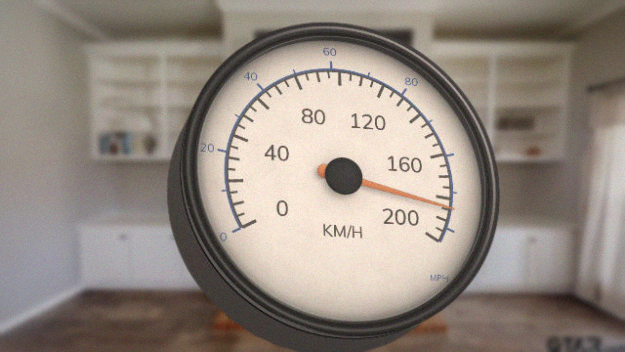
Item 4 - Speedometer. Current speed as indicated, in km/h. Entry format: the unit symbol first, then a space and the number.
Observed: km/h 185
